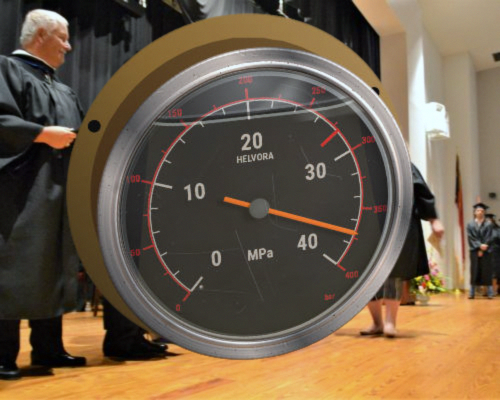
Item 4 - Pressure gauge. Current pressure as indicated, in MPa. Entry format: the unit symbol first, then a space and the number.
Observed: MPa 37
